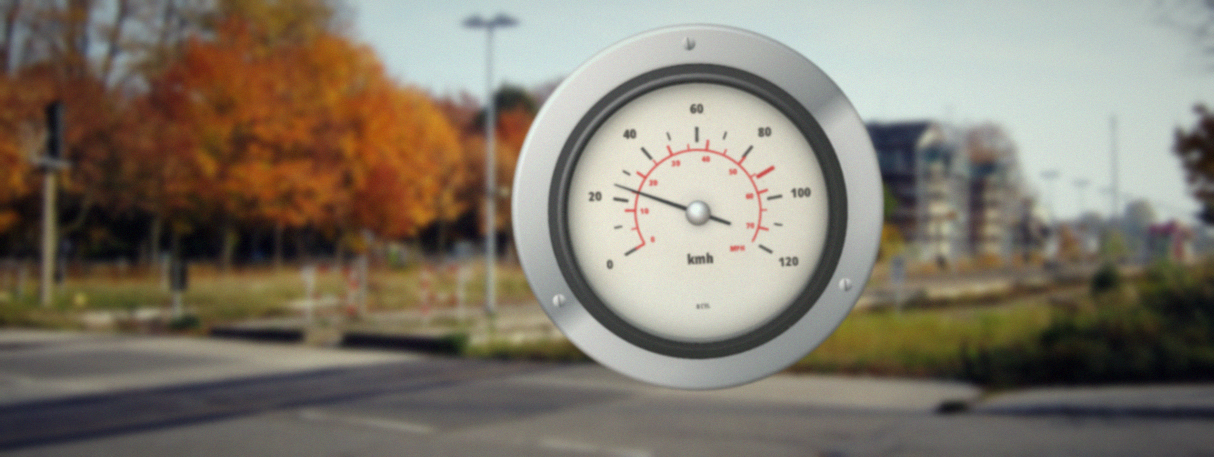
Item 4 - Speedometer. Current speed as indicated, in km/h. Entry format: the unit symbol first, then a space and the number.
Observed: km/h 25
